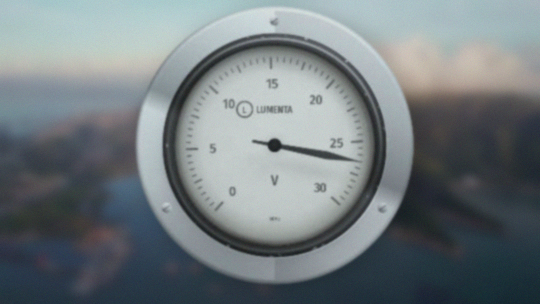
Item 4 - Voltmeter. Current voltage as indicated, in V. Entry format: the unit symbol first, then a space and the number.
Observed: V 26.5
